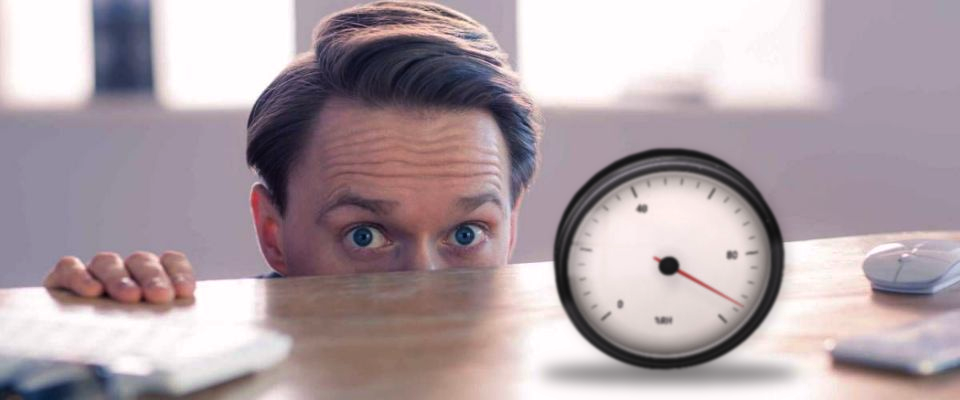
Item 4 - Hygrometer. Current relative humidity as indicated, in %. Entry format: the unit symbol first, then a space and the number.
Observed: % 94
